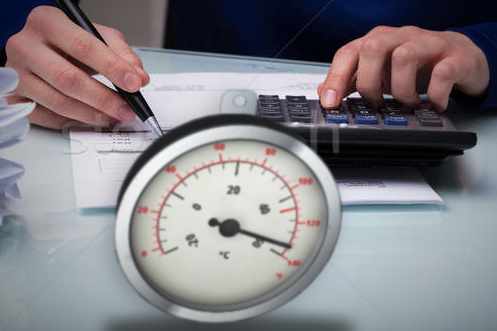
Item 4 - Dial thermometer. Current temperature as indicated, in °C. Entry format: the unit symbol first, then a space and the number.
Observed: °C 56
